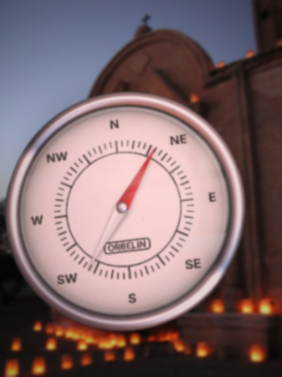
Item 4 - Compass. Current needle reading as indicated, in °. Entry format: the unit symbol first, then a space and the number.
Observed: ° 35
